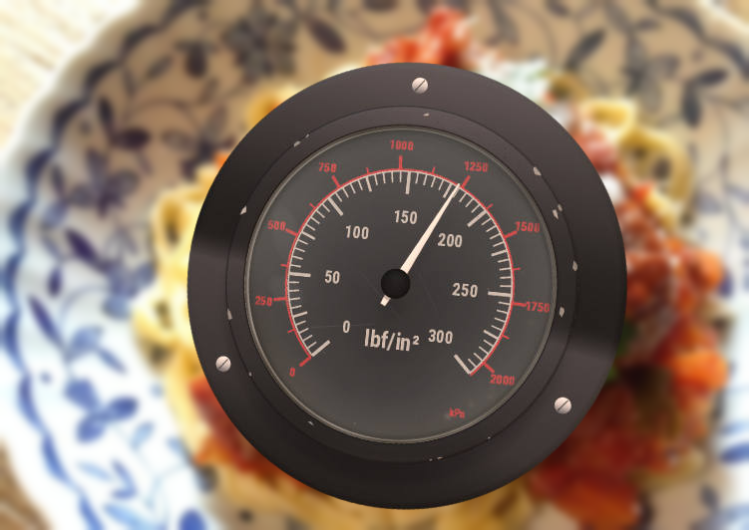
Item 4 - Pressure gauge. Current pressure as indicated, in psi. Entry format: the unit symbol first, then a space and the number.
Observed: psi 180
